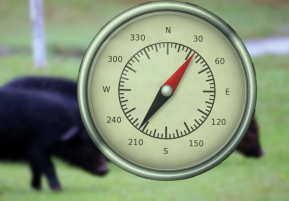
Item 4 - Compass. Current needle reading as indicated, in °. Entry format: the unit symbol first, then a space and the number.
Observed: ° 35
